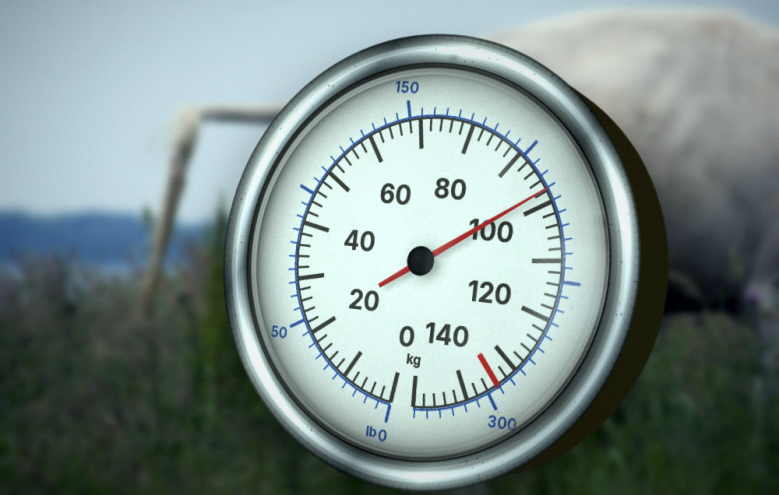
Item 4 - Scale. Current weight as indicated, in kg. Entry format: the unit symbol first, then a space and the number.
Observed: kg 98
